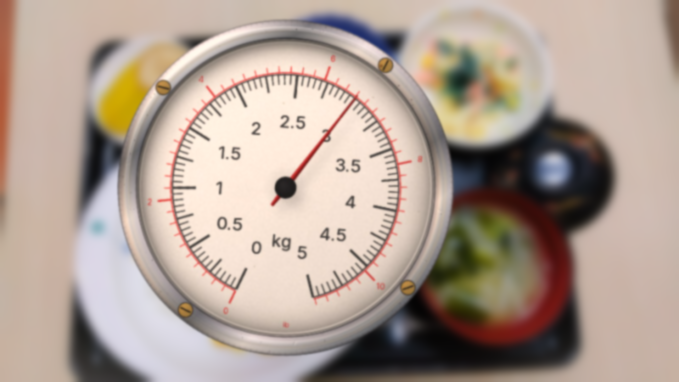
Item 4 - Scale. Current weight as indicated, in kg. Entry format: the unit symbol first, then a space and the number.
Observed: kg 3
